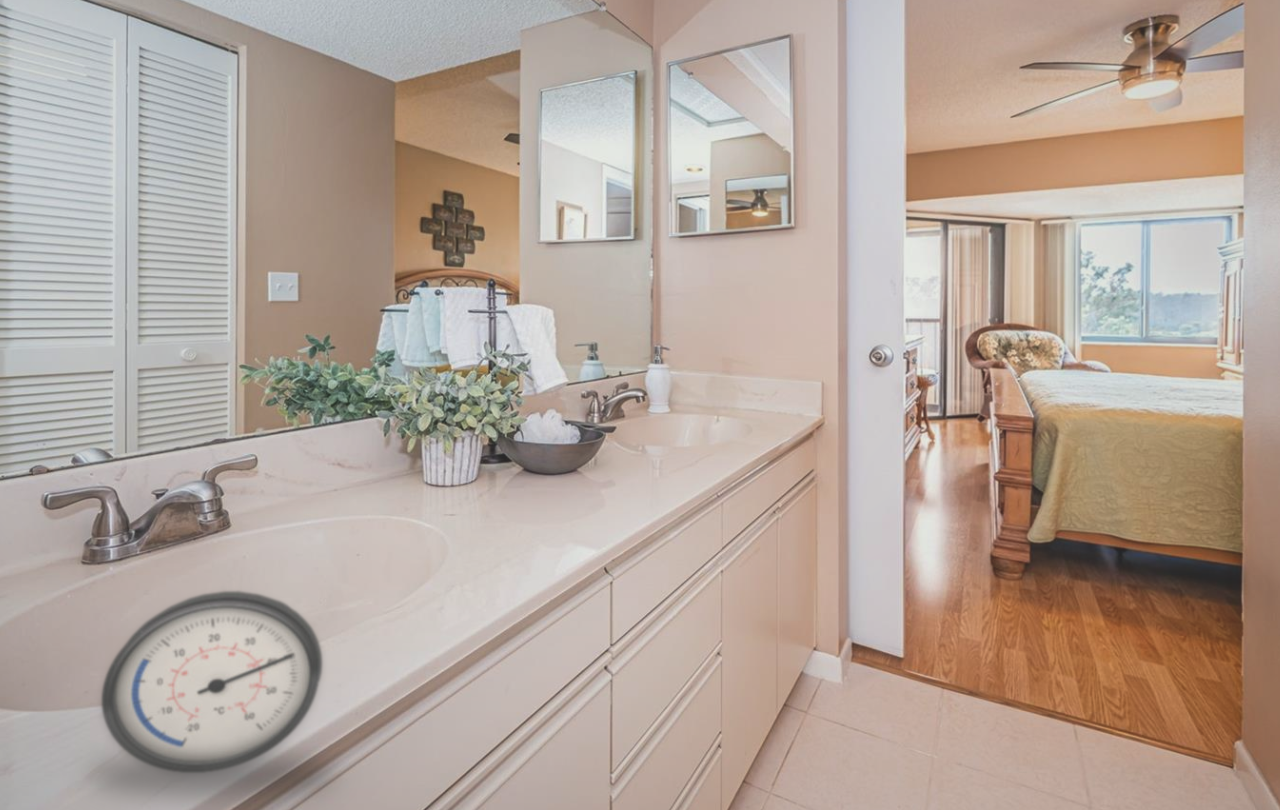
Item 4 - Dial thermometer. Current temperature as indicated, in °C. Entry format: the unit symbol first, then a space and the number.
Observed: °C 40
